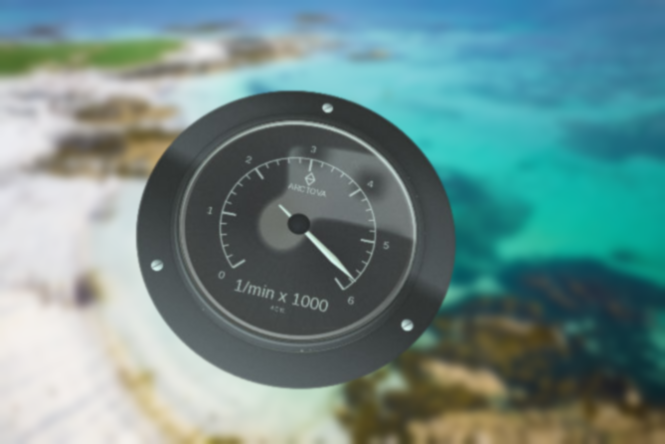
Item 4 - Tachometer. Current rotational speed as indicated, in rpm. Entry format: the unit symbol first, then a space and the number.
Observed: rpm 5800
